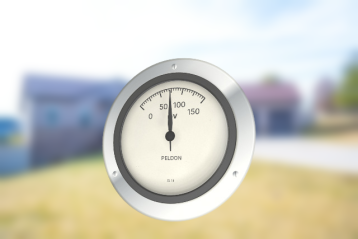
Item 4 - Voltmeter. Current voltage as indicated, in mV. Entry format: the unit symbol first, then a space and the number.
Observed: mV 75
